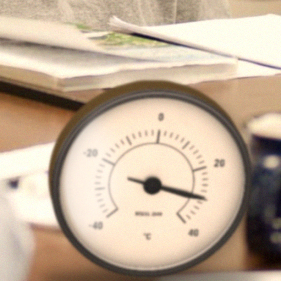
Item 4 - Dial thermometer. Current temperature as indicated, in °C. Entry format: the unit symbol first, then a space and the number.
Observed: °C 30
